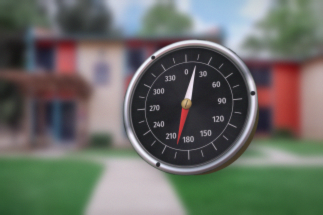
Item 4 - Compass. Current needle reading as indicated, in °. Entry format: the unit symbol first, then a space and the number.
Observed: ° 195
